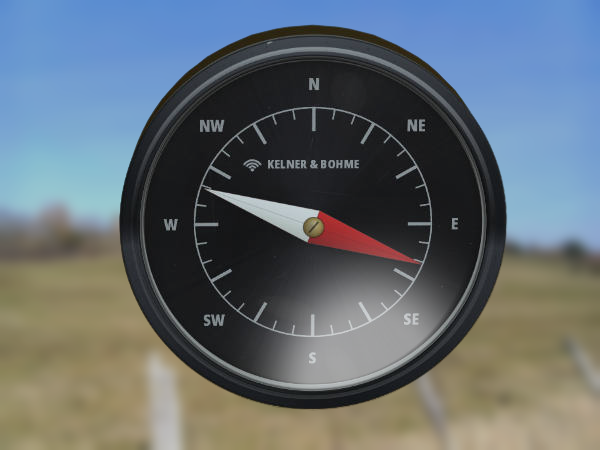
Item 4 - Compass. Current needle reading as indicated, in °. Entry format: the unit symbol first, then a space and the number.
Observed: ° 110
